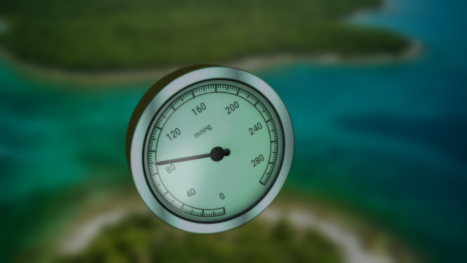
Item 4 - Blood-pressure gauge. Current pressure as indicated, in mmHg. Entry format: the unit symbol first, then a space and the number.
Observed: mmHg 90
